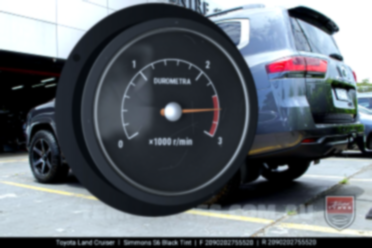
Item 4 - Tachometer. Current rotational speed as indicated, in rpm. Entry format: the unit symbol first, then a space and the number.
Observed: rpm 2600
